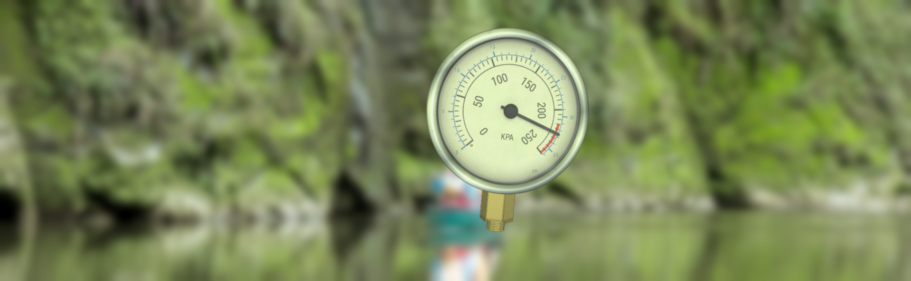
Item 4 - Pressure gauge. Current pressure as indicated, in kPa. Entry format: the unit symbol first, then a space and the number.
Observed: kPa 225
